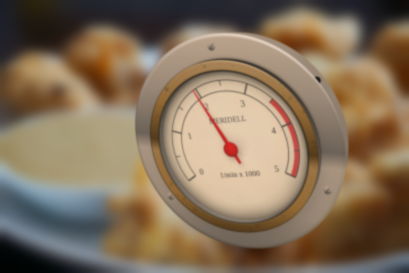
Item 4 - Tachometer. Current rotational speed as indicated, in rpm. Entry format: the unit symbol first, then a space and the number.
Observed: rpm 2000
